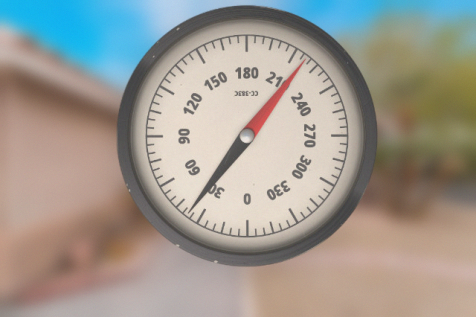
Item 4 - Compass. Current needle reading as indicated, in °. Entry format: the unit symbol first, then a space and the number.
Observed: ° 217.5
